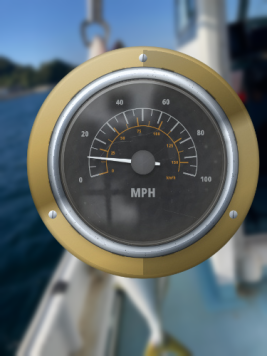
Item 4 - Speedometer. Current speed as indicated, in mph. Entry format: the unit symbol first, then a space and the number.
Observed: mph 10
